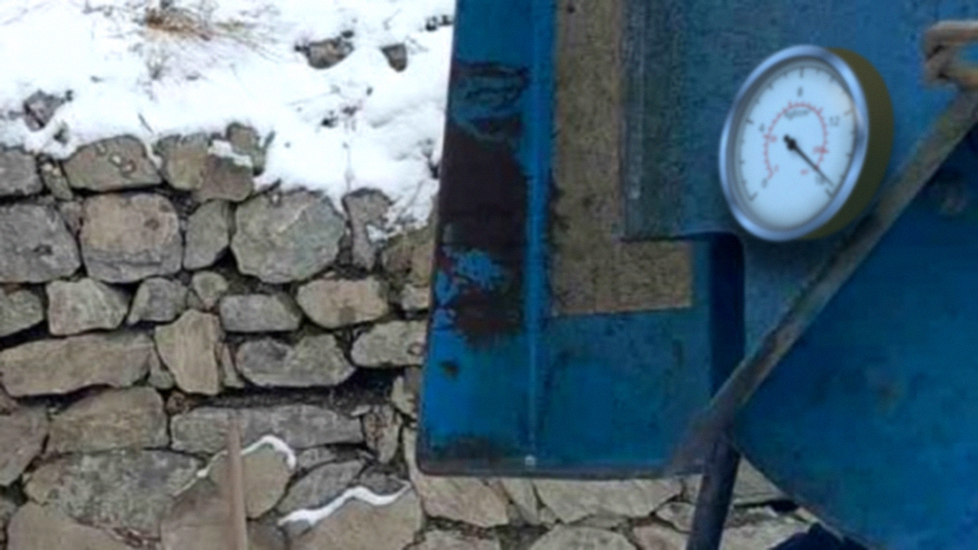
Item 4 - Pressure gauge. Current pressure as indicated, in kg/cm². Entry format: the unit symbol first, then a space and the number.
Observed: kg/cm² 15.5
